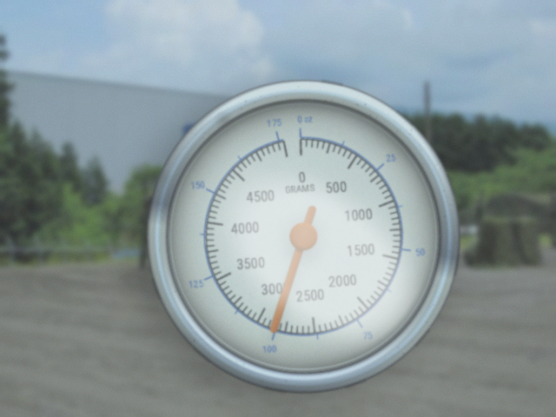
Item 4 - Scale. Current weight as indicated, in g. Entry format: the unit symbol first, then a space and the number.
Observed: g 2850
